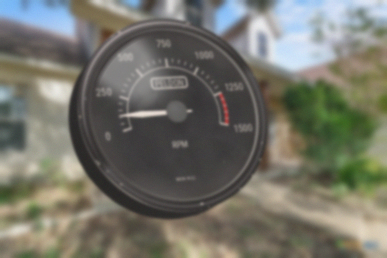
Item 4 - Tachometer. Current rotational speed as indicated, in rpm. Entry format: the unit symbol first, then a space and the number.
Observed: rpm 100
